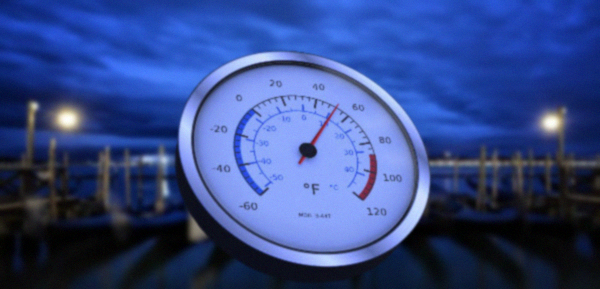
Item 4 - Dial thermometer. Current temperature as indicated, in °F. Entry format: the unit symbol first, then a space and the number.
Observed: °F 52
